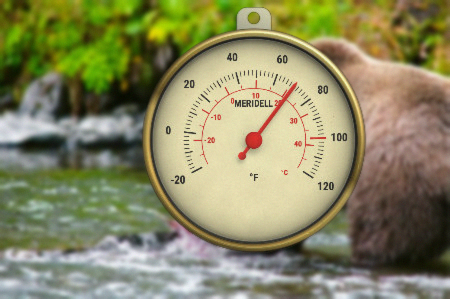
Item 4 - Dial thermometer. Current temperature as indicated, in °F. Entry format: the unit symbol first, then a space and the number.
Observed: °F 70
